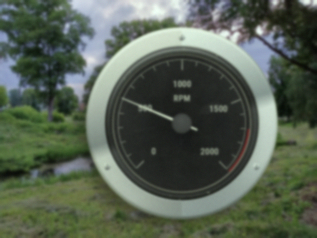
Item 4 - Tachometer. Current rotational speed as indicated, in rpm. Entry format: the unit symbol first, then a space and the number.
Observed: rpm 500
